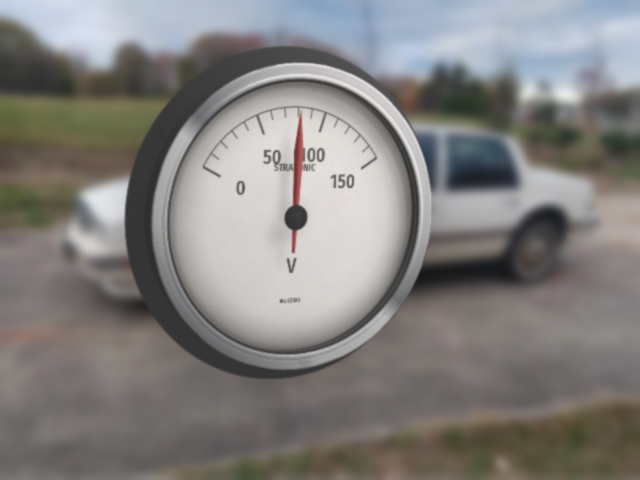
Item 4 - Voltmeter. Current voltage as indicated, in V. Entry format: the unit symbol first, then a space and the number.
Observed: V 80
